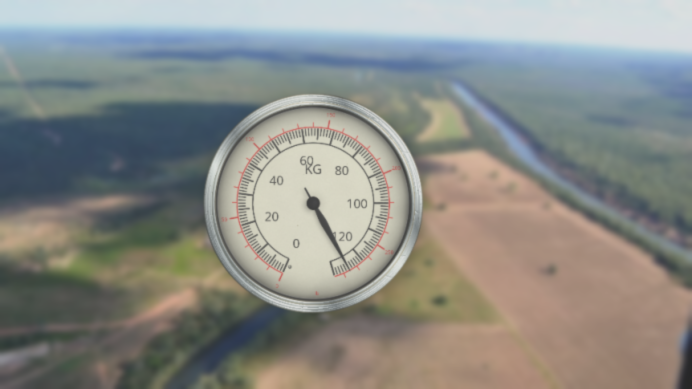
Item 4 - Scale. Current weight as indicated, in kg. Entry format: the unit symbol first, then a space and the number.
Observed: kg 125
